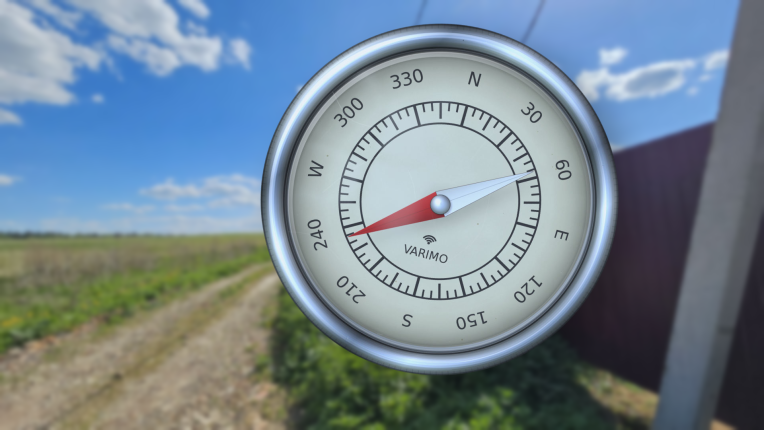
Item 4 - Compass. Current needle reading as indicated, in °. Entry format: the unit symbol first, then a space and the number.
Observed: ° 235
